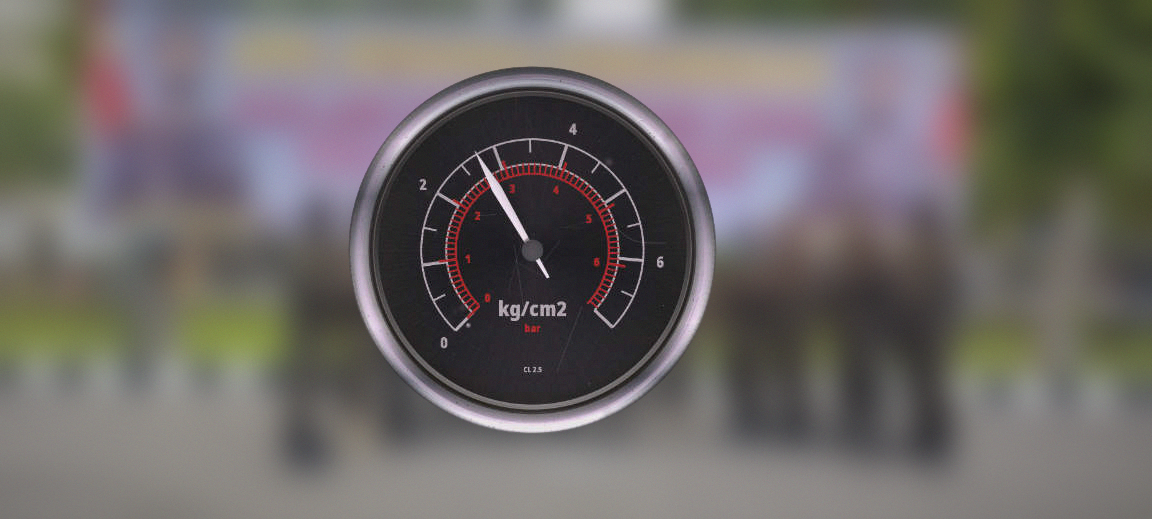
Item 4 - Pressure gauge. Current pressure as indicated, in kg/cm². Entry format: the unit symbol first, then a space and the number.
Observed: kg/cm² 2.75
